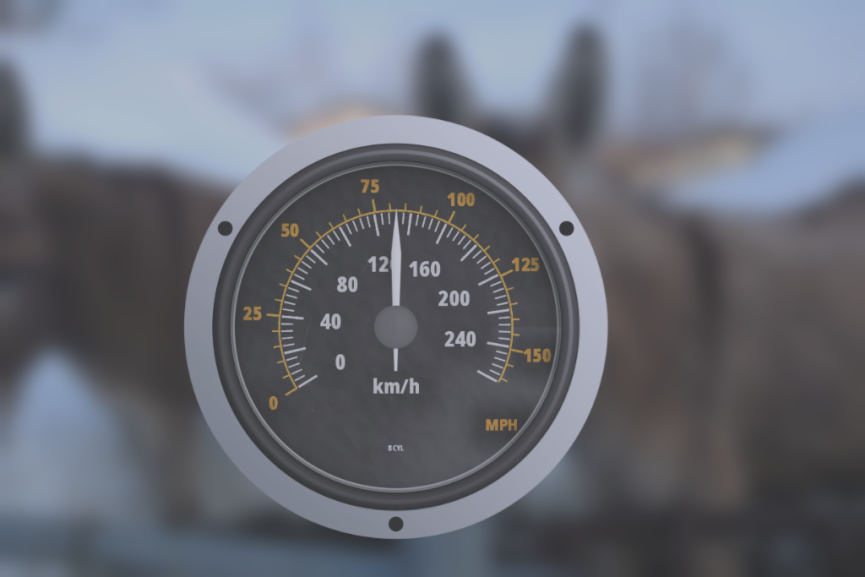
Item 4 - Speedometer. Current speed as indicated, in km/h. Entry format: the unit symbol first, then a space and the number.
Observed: km/h 132
